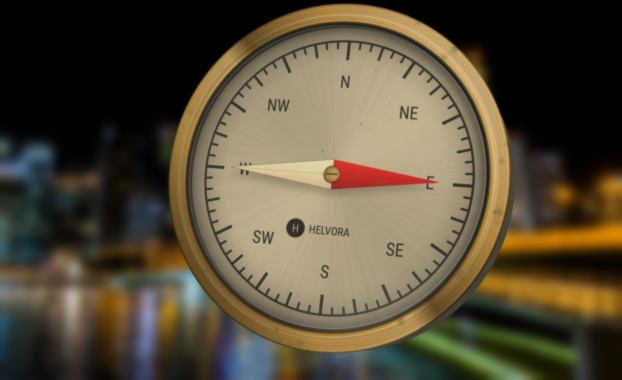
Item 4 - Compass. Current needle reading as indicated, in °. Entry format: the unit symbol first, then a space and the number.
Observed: ° 90
